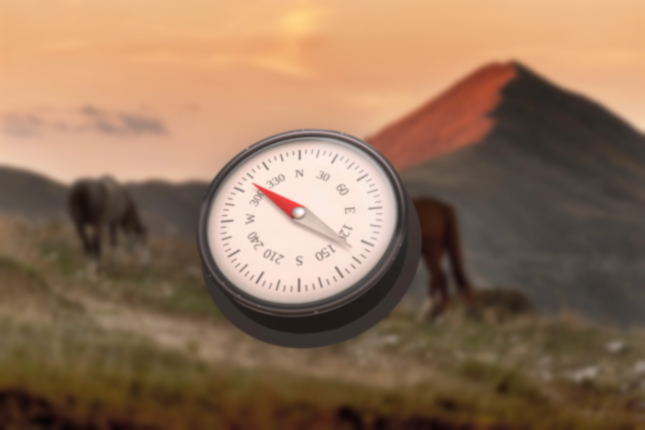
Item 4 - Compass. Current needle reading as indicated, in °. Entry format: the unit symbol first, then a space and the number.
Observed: ° 310
